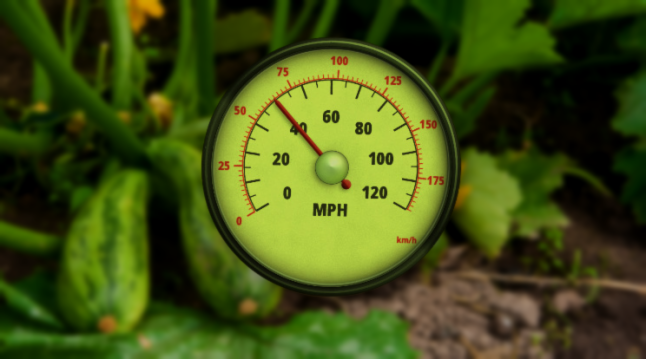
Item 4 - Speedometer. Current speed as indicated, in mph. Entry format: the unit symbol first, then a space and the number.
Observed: mph 40
